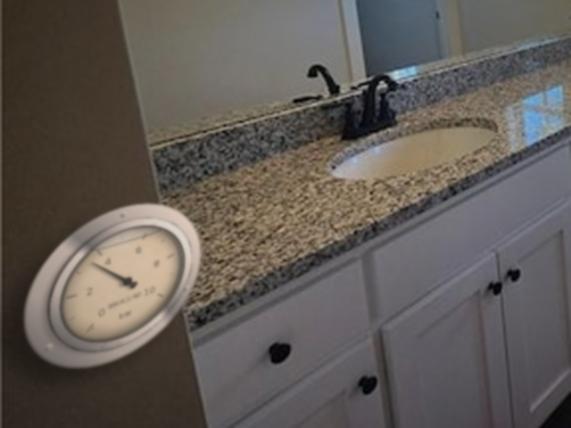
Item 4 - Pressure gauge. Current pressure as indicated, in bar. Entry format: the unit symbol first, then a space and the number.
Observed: bar 3.5
